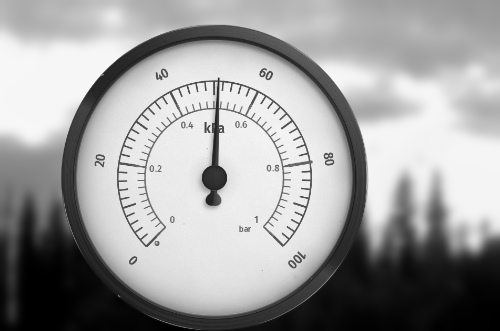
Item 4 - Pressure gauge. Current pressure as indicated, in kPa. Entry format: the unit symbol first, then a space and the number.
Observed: kPa 51
